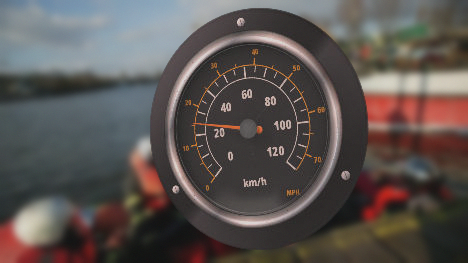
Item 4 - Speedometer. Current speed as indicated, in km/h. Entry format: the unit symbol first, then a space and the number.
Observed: km/h 25
